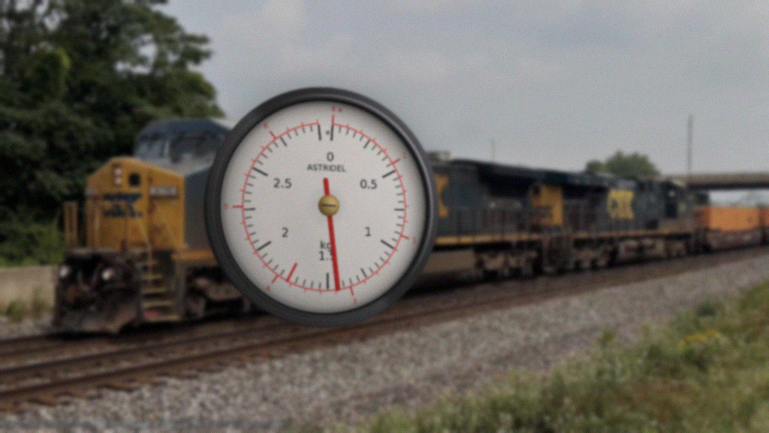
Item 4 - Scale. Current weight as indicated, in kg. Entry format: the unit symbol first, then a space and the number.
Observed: kg 1.45
